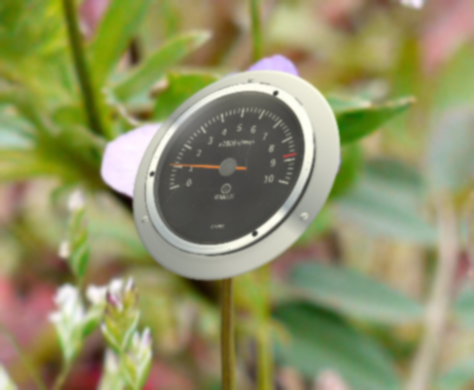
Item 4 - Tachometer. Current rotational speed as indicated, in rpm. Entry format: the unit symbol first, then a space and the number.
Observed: rpm 1000
